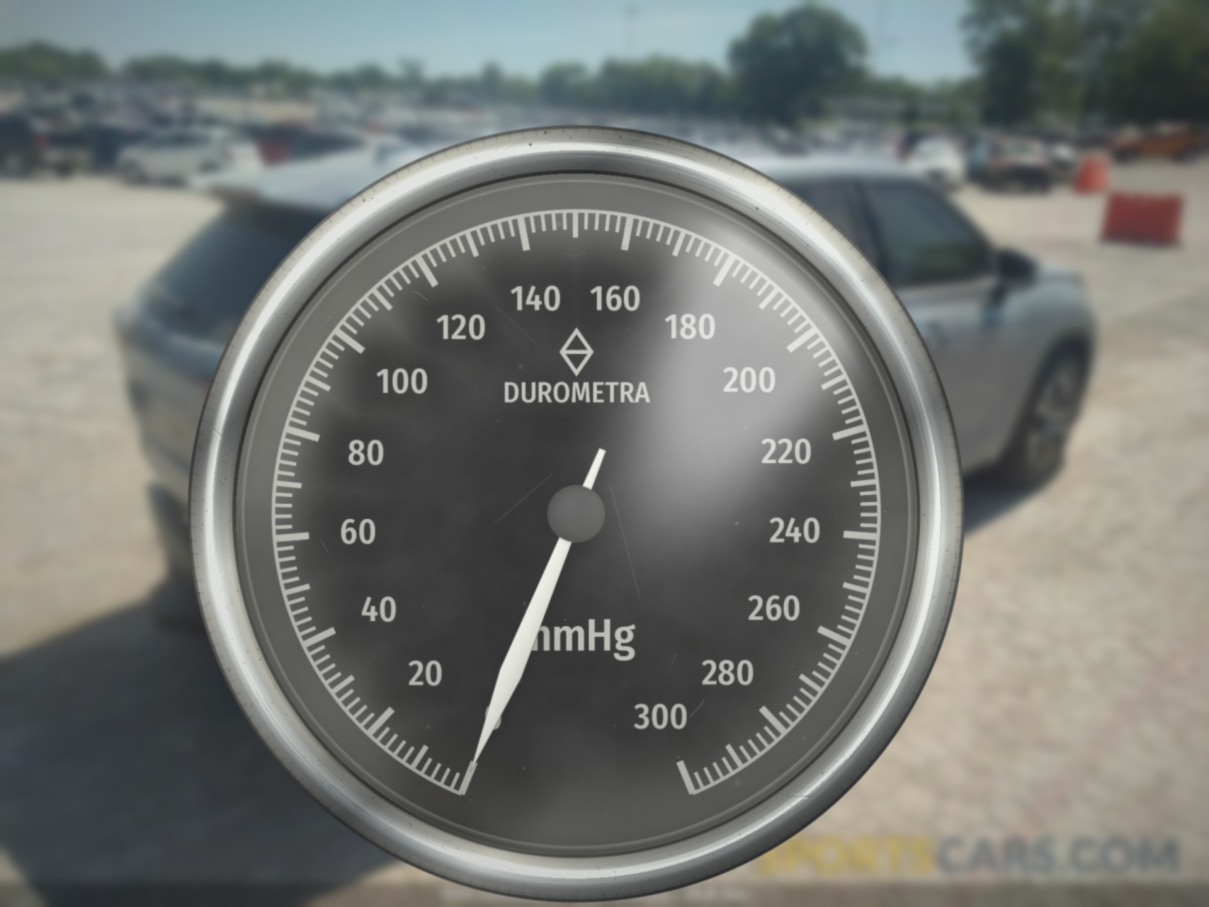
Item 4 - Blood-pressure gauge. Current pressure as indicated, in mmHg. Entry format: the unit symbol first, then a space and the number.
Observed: mmHg 0
